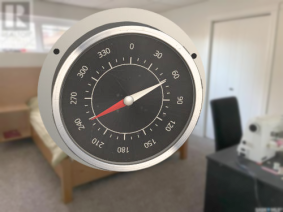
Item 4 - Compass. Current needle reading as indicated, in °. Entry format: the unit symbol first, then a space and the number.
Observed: ° 240
